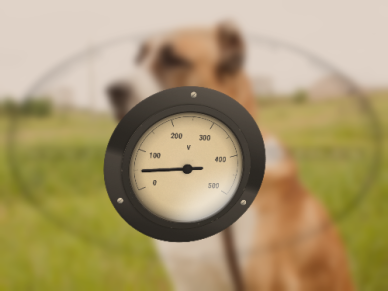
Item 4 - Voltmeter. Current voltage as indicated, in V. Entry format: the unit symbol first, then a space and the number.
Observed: V 50
